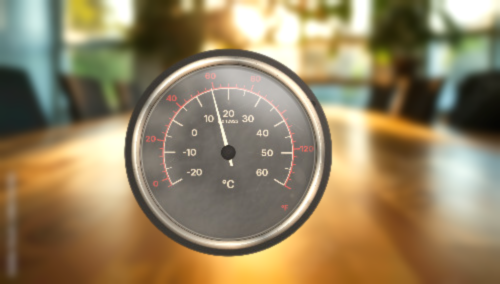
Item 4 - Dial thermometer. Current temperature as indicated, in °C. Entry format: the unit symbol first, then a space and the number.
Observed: °C 15
